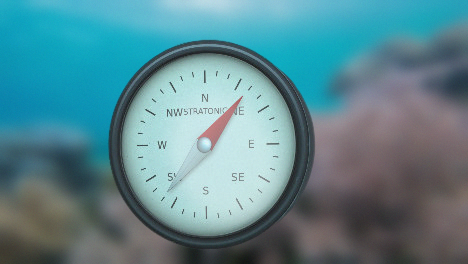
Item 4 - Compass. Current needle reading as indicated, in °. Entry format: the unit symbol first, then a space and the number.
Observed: ° 40
